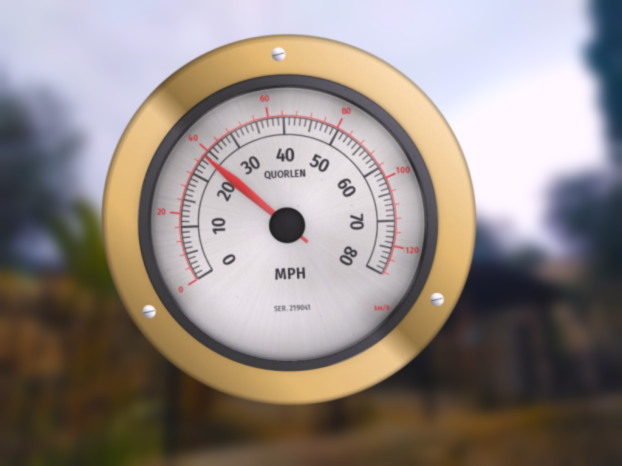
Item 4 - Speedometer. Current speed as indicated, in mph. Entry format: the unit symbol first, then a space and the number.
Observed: mph 24
